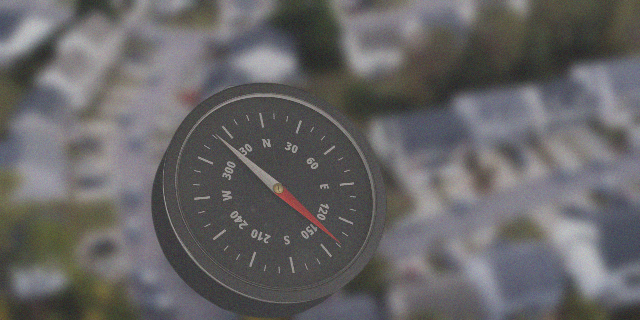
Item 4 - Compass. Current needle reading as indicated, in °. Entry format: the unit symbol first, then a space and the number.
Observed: ° 140
